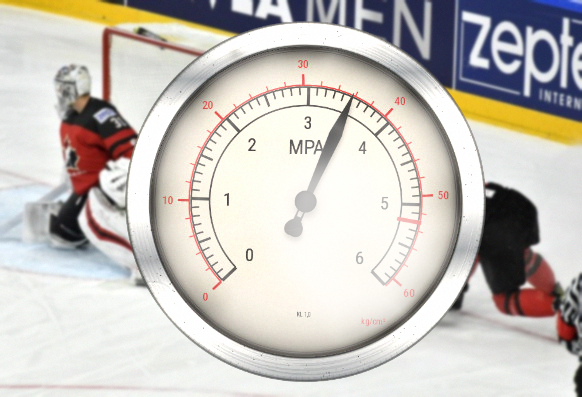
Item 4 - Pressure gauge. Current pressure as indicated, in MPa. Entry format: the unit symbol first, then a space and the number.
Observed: MPa 3.5
